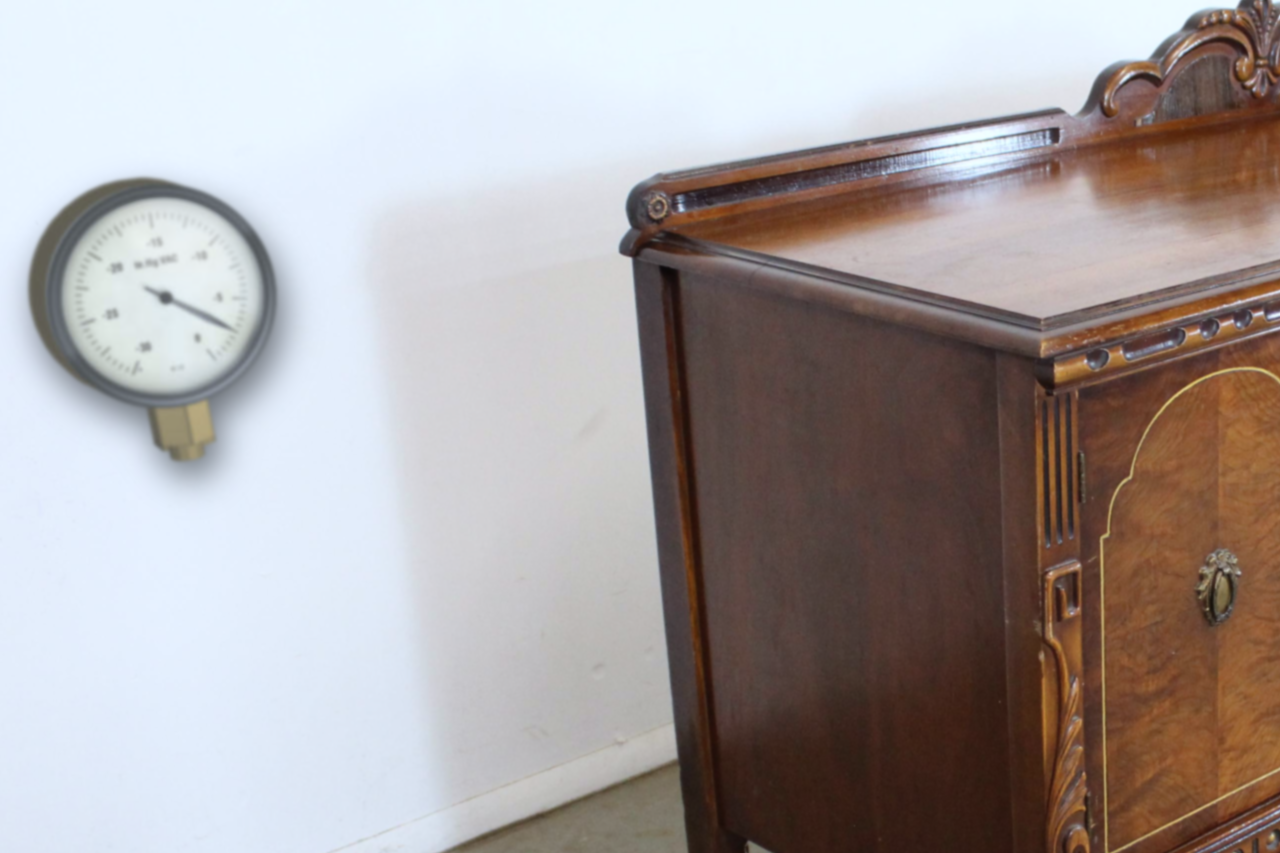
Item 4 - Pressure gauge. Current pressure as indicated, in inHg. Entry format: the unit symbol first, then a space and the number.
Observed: inHg -2.5
